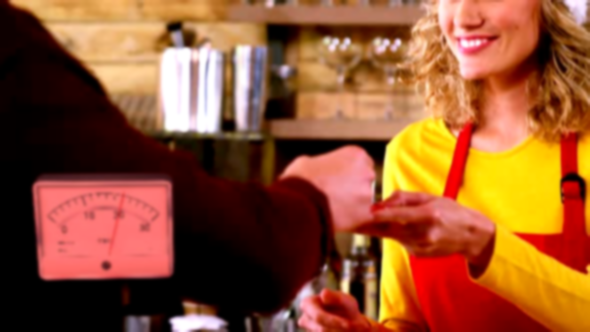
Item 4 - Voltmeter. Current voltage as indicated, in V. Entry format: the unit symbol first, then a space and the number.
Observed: V 20
